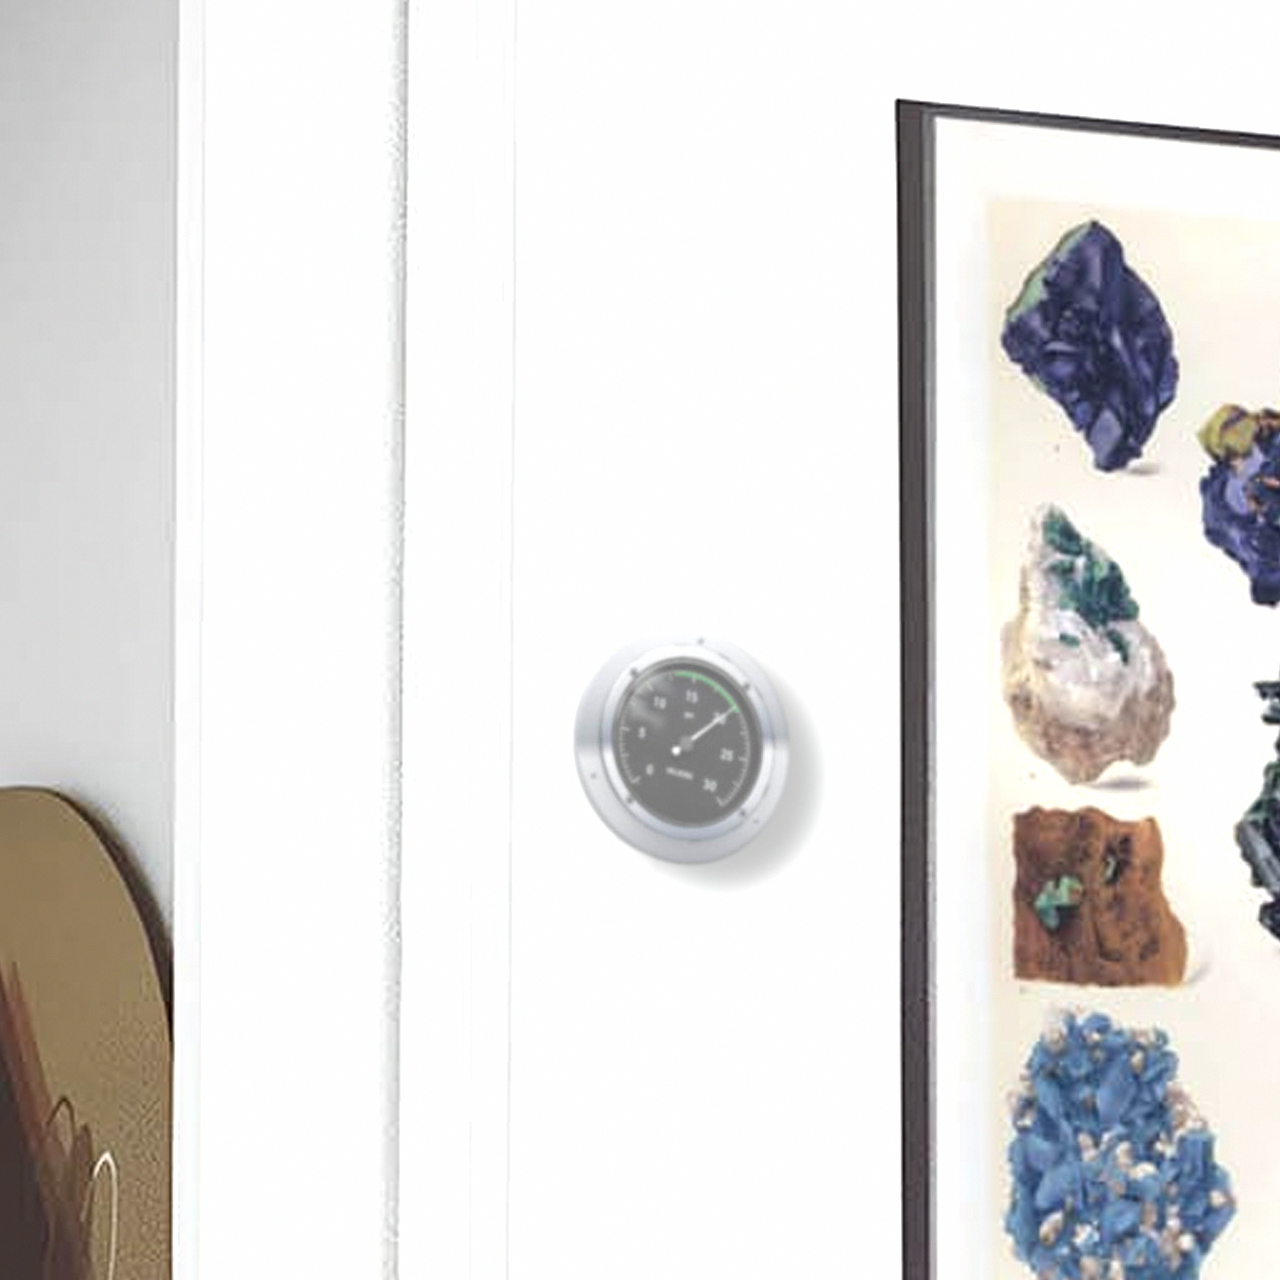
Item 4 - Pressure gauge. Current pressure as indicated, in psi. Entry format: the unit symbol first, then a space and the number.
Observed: psi 20
